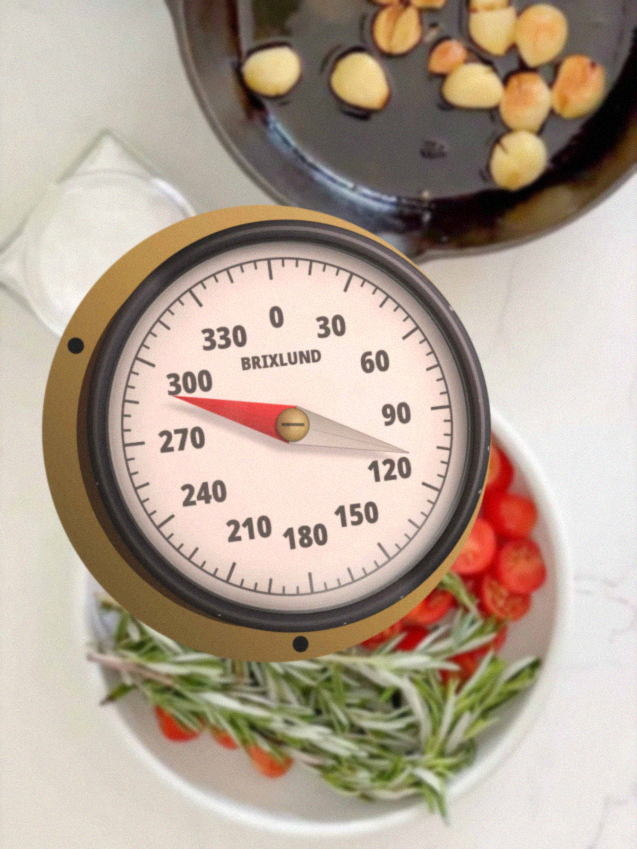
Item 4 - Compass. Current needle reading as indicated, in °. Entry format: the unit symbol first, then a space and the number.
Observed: ° 290
